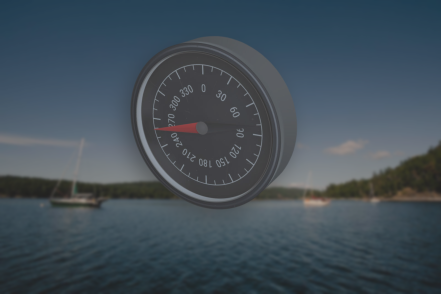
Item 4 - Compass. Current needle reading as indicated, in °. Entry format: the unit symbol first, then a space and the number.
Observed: ° 260
